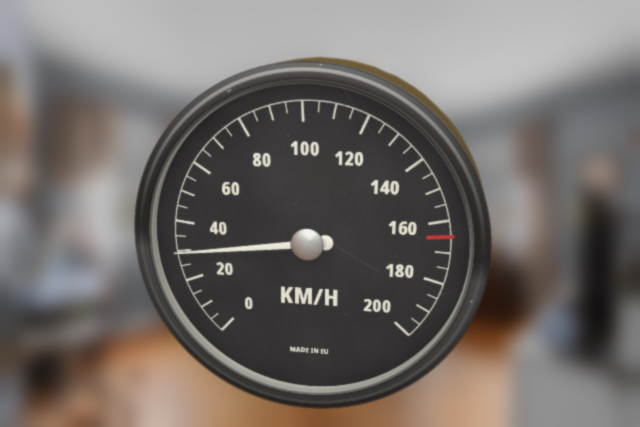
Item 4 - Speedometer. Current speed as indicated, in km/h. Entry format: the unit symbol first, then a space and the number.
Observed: km/h 30
